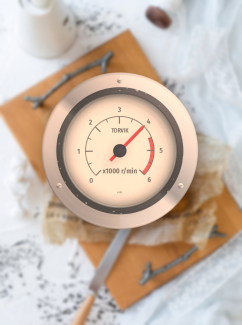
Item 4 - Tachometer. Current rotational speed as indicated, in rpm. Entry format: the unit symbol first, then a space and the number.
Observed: rpm 4000
